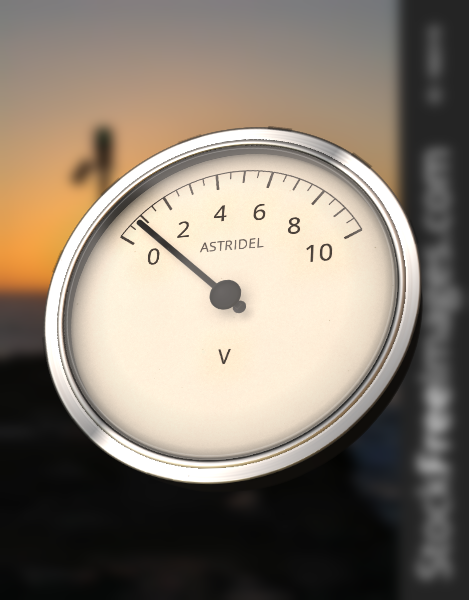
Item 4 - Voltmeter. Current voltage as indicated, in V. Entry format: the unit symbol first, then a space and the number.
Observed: V 0.75
